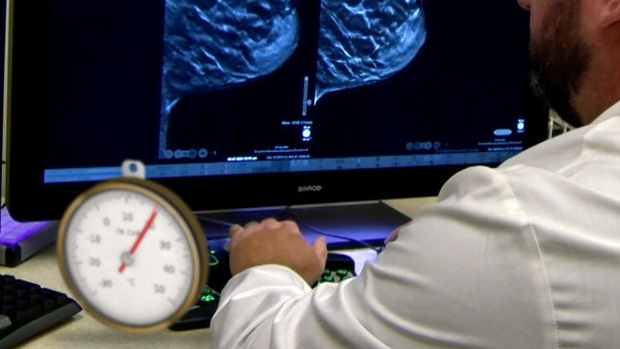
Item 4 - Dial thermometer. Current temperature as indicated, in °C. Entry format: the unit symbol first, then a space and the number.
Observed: °C 20
